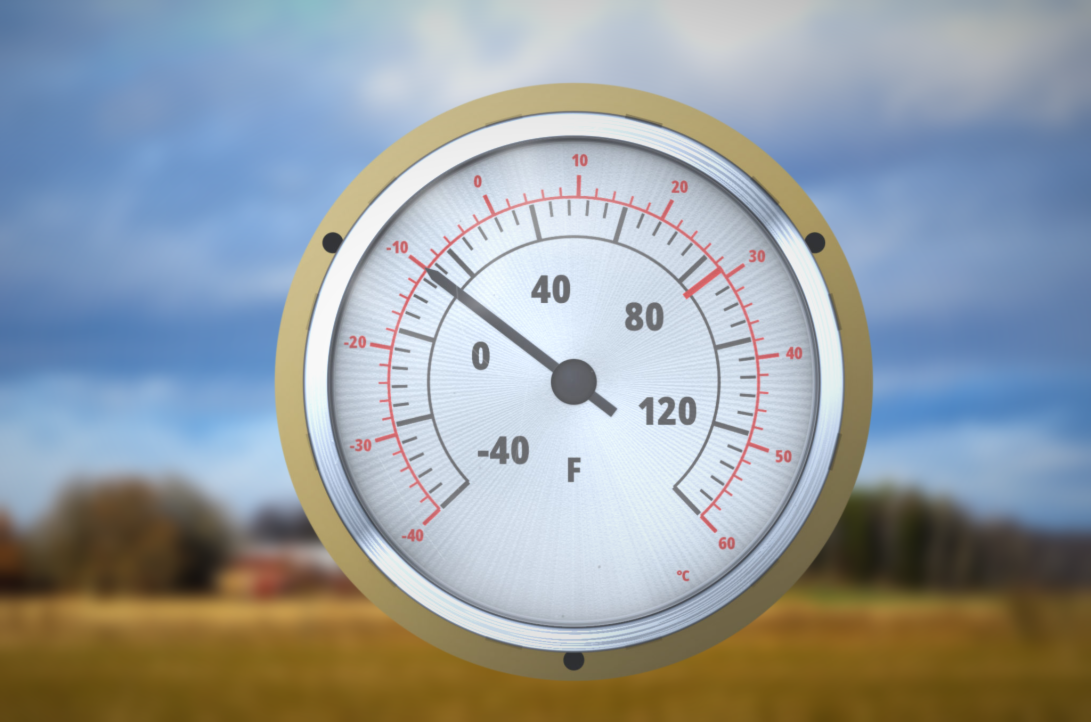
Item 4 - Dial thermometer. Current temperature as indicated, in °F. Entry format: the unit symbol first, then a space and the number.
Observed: °F 14
